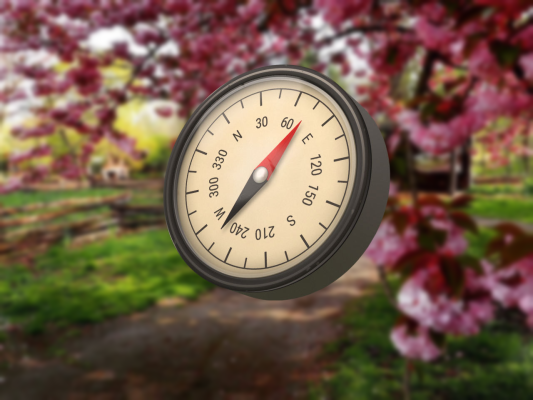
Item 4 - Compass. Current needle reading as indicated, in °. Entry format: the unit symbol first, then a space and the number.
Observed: ° 75
